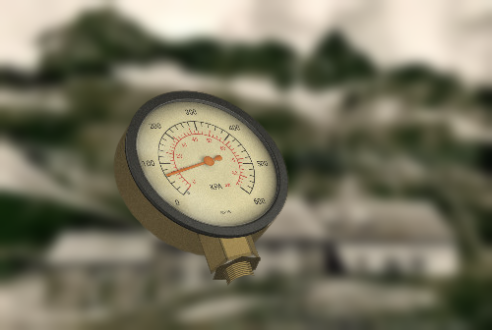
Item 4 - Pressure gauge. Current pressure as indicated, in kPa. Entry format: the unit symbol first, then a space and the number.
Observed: kPa 60
